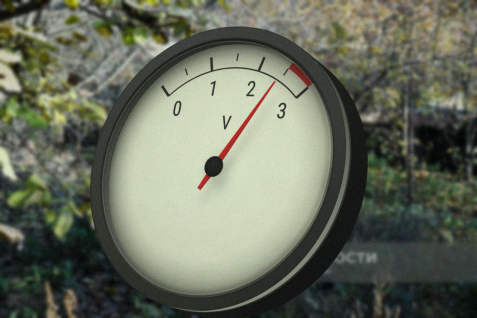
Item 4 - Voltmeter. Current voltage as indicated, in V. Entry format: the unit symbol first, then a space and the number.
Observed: V 2.5
